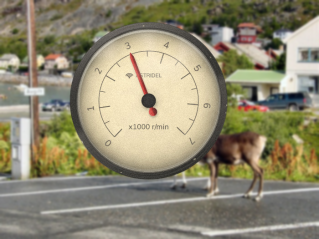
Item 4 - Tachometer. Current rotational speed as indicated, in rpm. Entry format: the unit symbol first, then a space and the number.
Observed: rpm 3000
